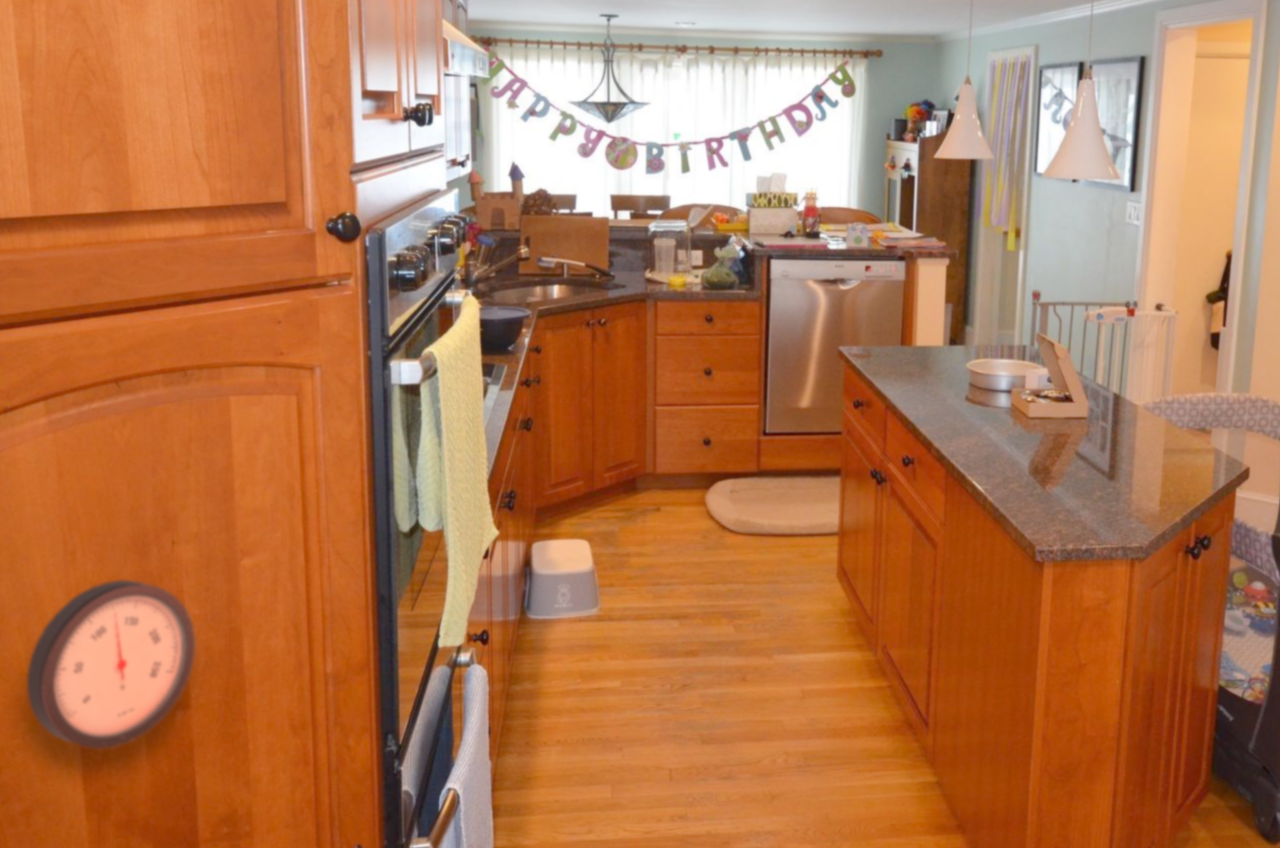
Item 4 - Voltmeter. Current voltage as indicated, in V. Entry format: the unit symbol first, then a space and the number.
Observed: V 125
